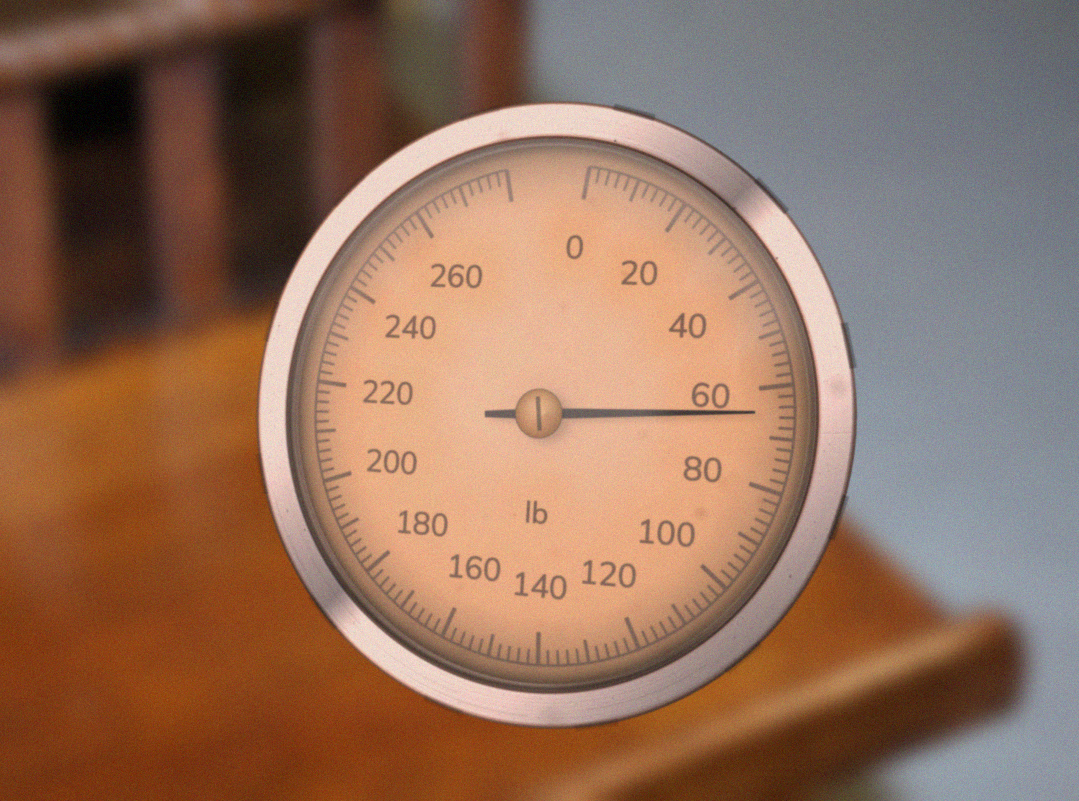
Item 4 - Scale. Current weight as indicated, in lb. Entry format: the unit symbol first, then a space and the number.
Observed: lb 65
